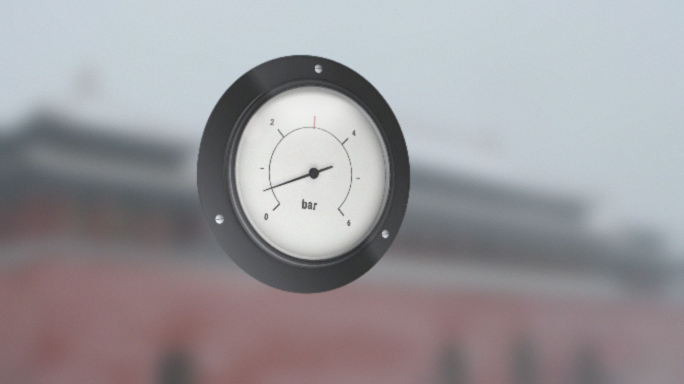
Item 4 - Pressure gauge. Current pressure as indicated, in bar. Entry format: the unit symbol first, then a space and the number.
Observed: bar 0.5
